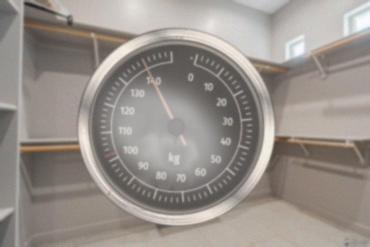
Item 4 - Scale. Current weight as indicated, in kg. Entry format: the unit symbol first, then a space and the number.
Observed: kg 140
